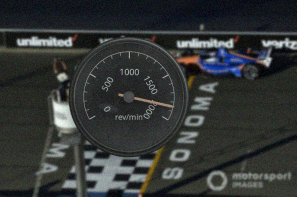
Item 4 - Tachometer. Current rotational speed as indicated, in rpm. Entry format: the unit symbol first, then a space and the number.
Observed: rpm 1850
